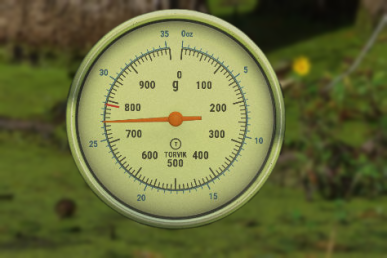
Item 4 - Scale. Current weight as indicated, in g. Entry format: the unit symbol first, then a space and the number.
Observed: g 750
